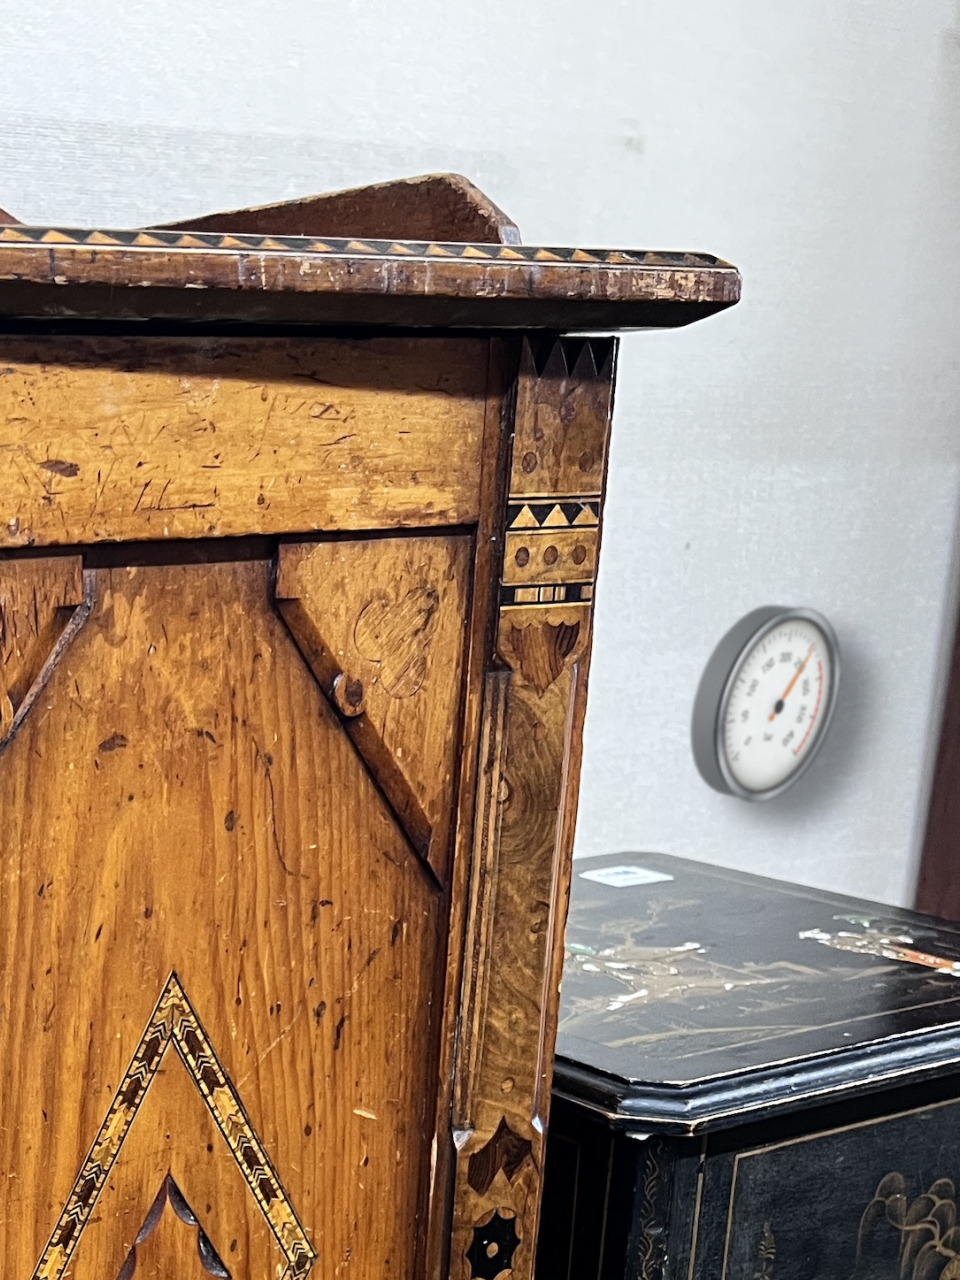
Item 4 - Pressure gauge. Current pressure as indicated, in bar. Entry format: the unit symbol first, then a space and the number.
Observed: bar 250
